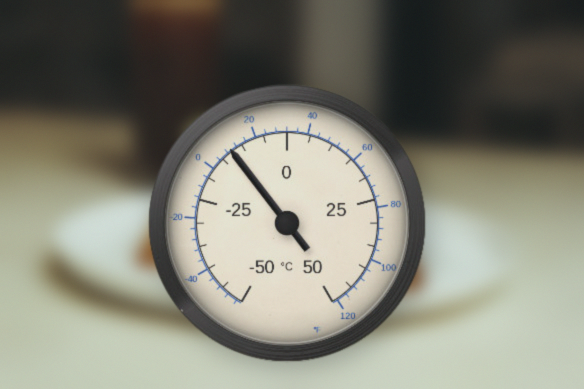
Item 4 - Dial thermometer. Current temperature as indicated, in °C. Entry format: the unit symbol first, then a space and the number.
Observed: °C -12.5
